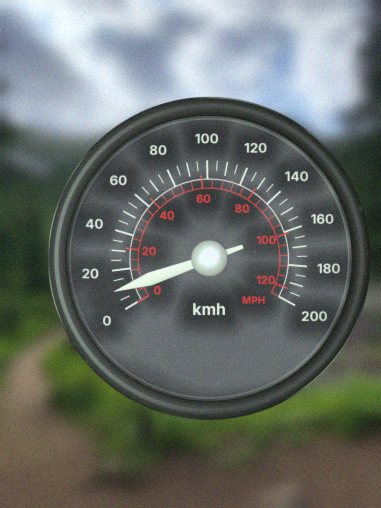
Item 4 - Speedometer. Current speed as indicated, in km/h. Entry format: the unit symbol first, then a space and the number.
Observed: km/h 10
